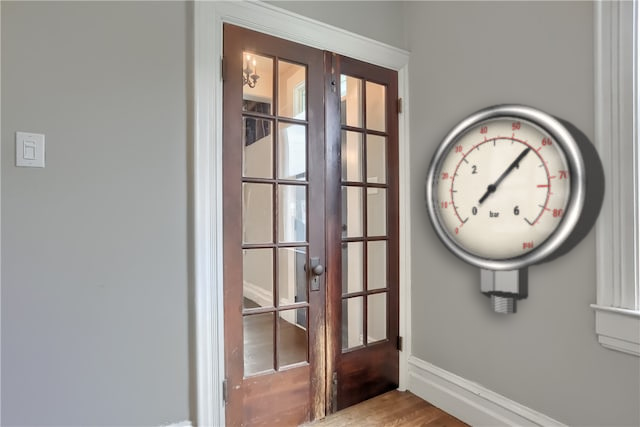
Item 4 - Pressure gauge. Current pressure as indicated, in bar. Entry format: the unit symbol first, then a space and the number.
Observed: bar 4
